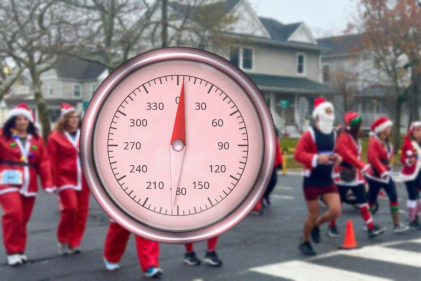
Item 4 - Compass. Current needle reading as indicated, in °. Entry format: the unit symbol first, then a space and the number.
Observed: ° 5
